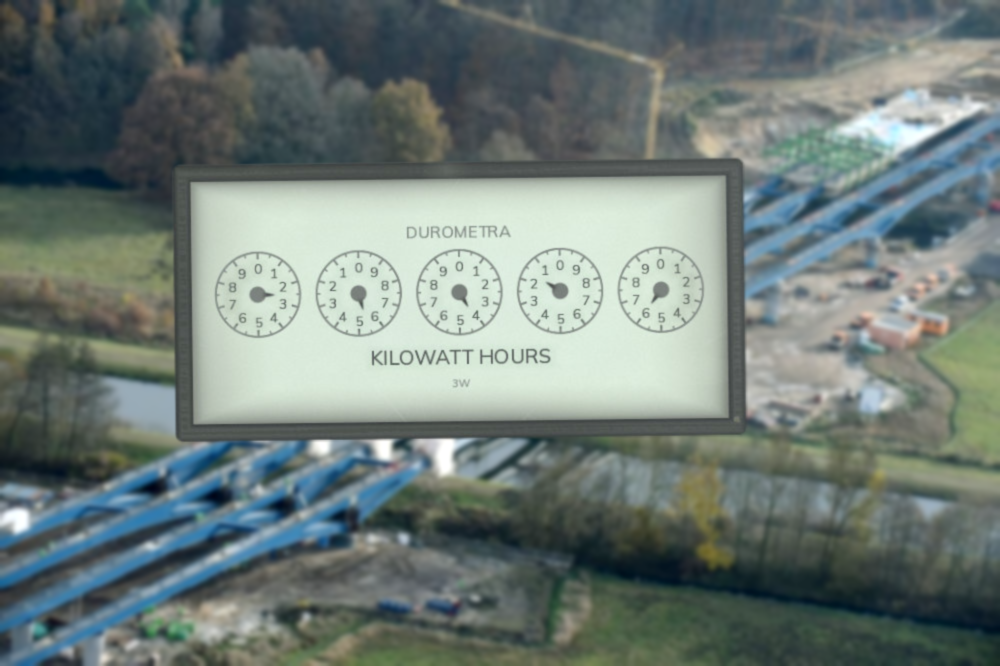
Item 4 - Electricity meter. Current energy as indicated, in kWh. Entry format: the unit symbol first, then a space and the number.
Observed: kWh 25416
